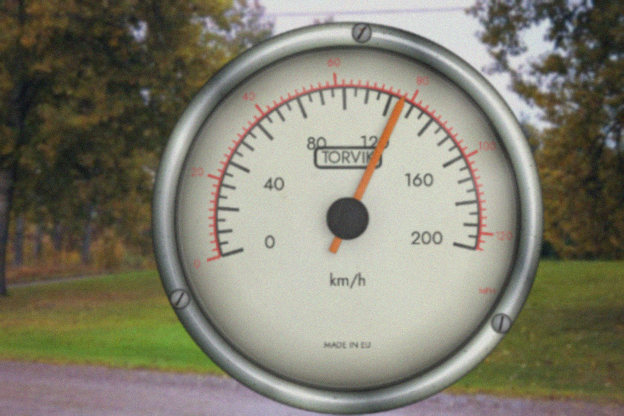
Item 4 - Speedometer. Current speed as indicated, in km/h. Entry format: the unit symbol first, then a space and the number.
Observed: km/h 125
